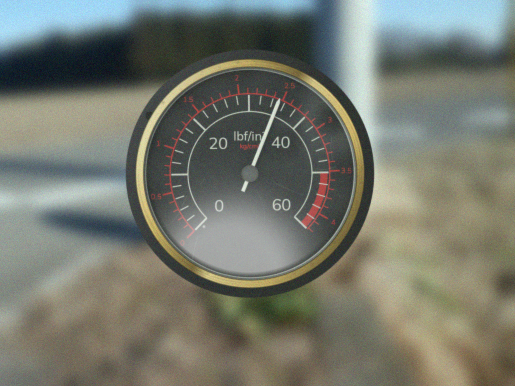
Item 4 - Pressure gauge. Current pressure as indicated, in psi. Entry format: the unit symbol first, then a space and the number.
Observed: psi 35
